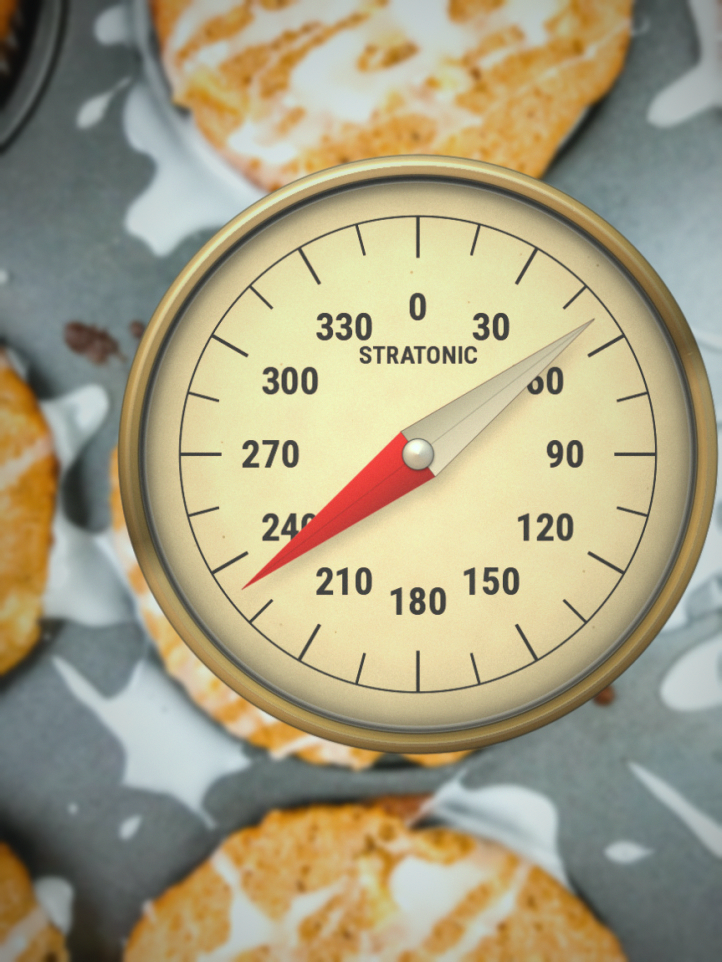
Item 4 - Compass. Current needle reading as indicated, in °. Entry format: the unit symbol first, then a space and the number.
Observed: ° 232.5
